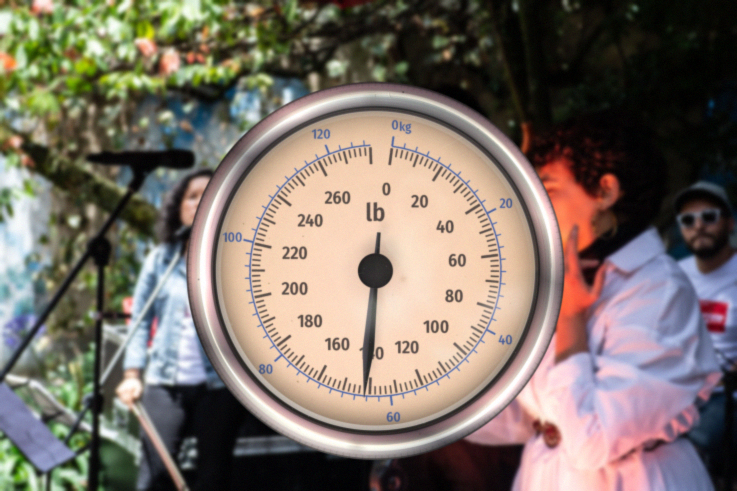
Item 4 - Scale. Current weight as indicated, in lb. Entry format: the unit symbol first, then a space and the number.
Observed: lb 142
